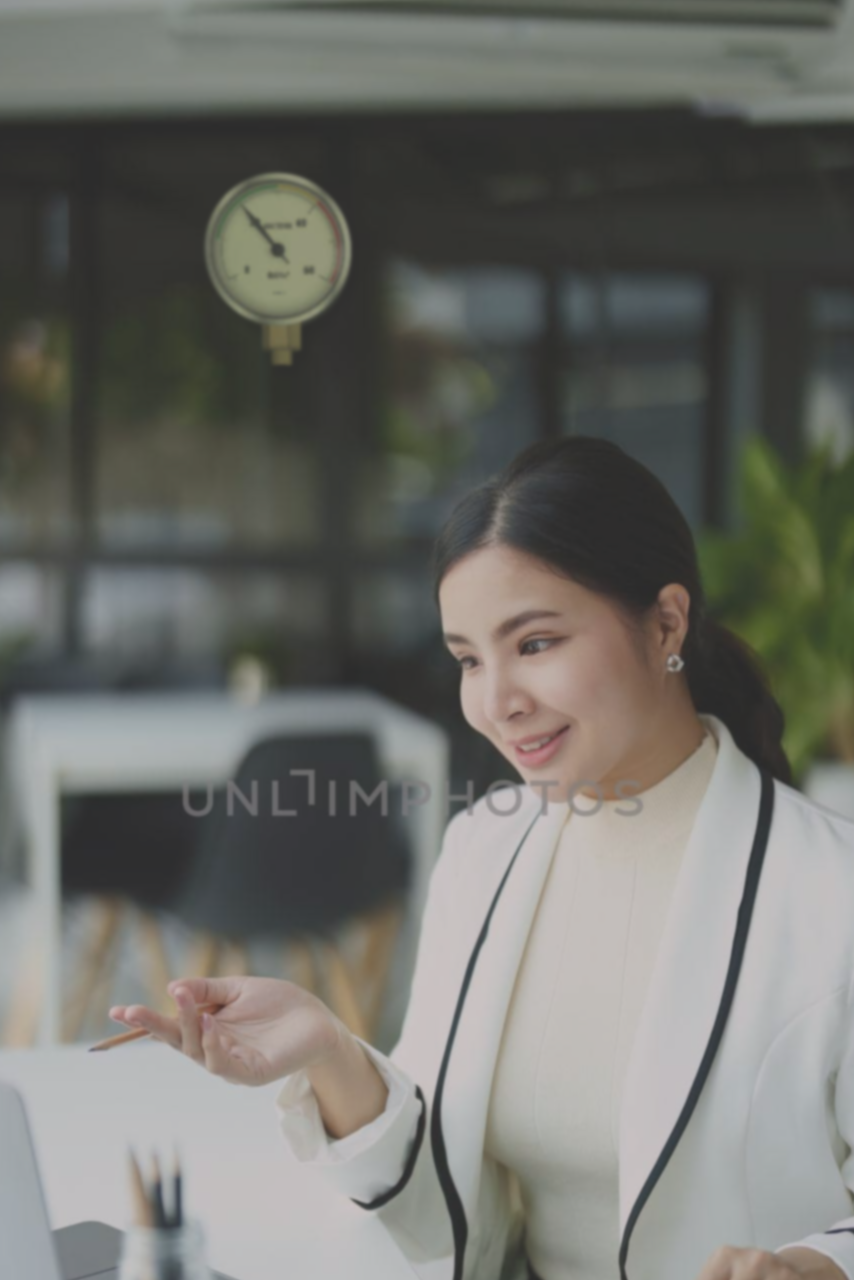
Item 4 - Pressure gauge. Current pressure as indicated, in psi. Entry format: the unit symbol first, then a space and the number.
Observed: psi 20
